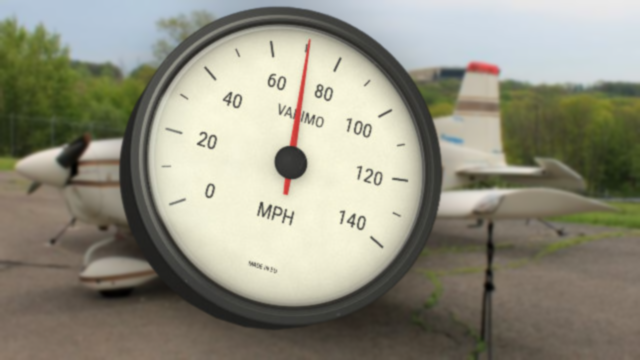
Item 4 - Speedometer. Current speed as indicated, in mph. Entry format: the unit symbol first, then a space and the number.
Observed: mph 70
